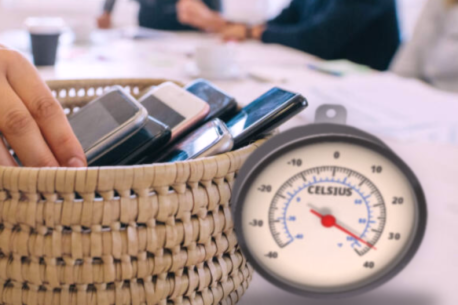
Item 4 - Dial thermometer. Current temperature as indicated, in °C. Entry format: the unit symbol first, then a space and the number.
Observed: °C 35
